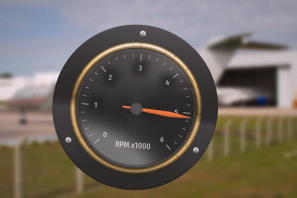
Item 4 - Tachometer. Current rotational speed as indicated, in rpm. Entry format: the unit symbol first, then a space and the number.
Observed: rpm 5100
